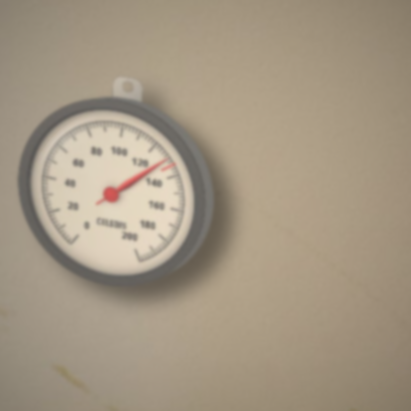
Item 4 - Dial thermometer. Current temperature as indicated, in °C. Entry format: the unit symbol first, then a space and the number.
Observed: °C 130
